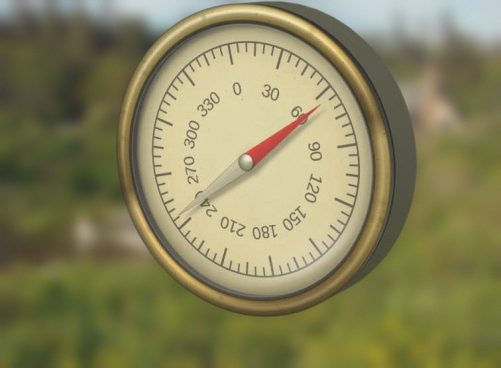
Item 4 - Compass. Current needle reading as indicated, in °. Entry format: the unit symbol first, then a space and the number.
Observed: ° 65
